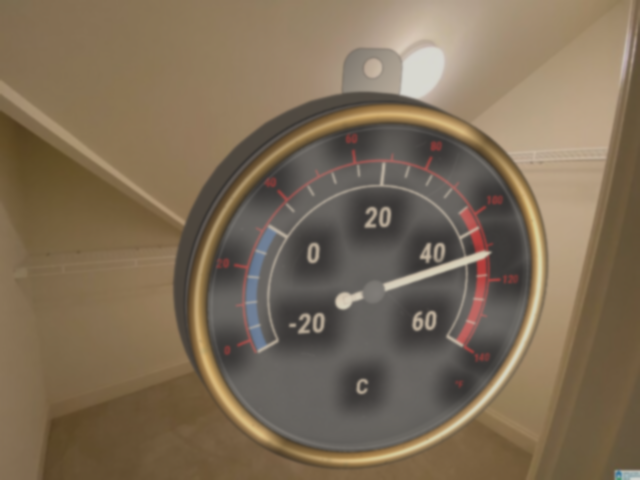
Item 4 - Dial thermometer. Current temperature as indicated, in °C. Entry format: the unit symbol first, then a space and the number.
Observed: °C 44
